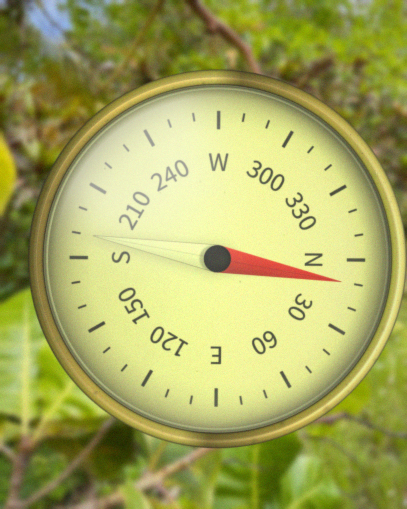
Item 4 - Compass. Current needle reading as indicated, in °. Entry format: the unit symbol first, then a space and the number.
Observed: ° 10
